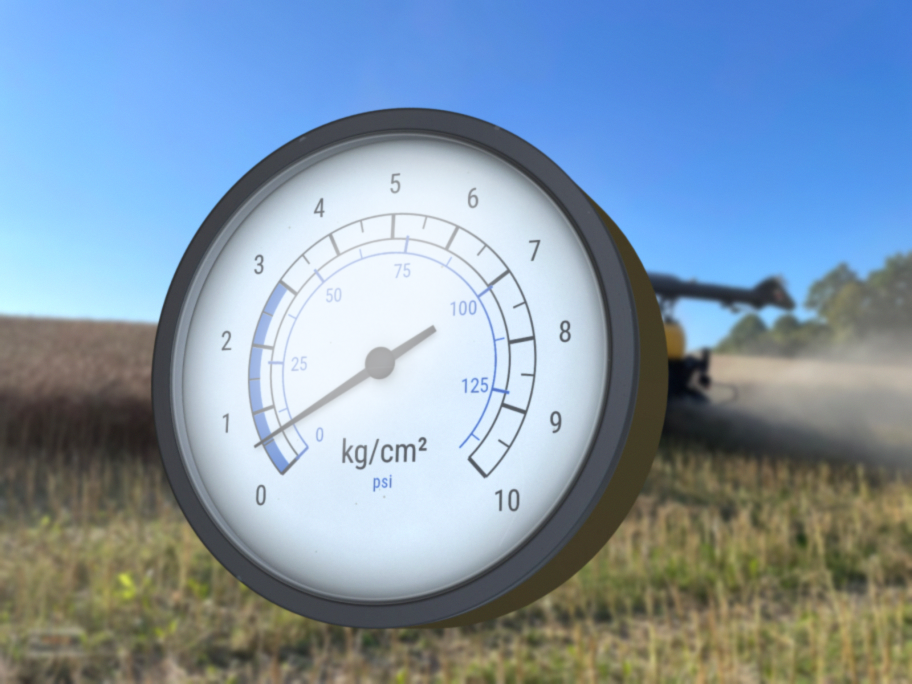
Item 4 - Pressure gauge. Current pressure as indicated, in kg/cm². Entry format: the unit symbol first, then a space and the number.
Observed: kg/cm² 0.5
